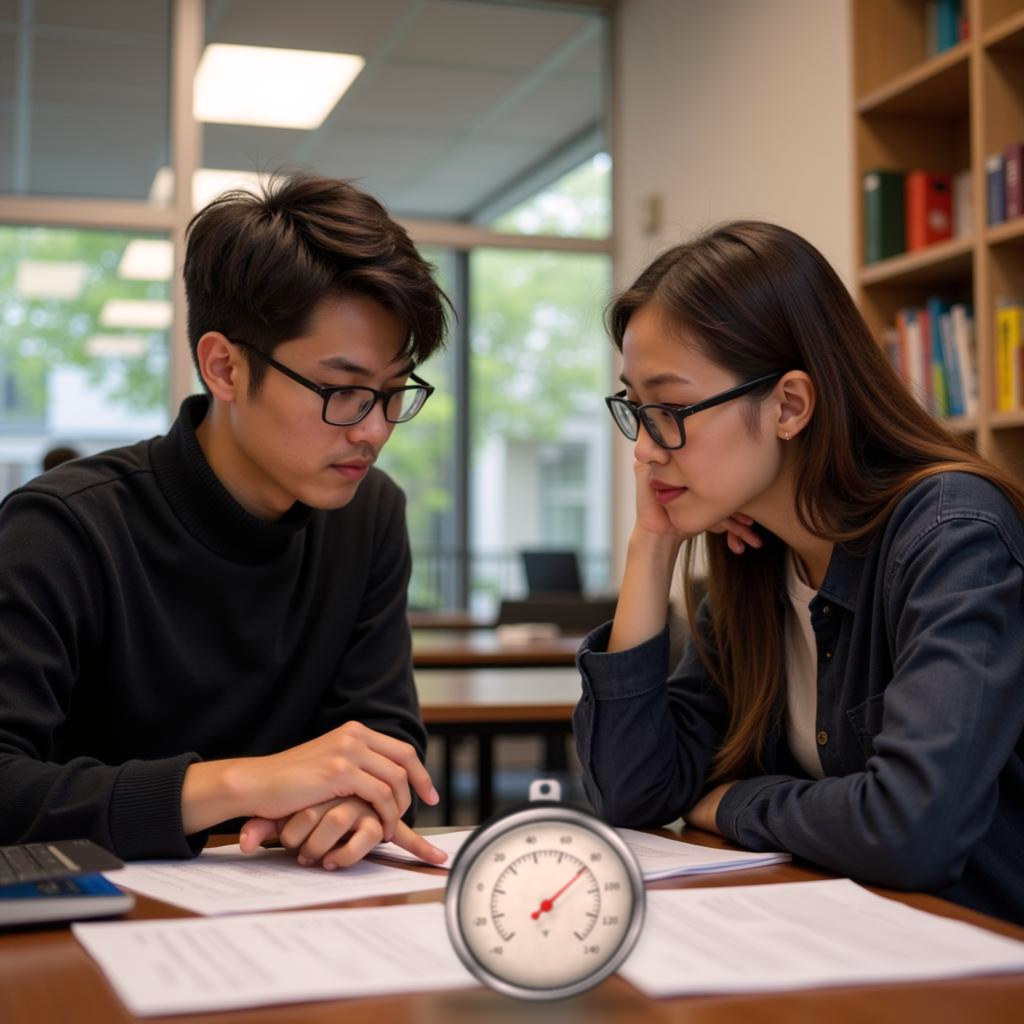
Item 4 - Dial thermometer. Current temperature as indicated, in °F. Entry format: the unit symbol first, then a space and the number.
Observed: °F 80
